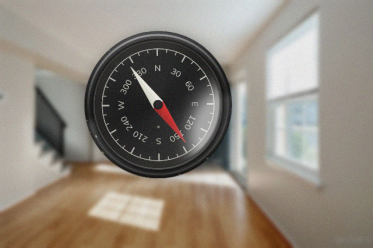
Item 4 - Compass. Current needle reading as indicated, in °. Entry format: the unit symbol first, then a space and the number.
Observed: ° 145
